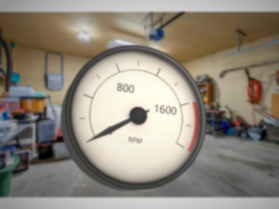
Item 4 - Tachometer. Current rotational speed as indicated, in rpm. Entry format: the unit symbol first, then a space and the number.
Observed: rpm 0
